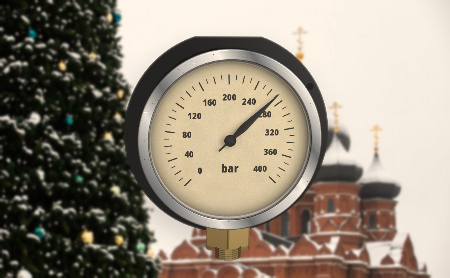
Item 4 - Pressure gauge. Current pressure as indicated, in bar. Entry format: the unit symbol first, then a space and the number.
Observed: bar 270
